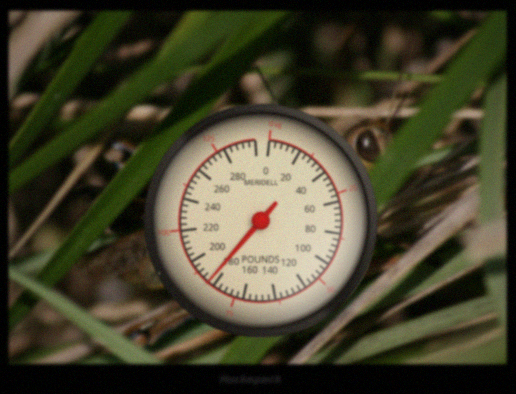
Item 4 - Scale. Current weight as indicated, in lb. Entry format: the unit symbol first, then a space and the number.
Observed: lb 184
